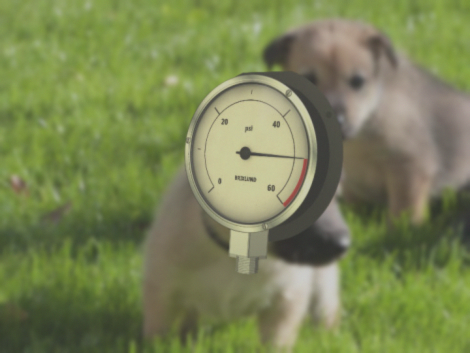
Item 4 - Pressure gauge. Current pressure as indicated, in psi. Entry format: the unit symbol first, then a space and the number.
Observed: psi 50
